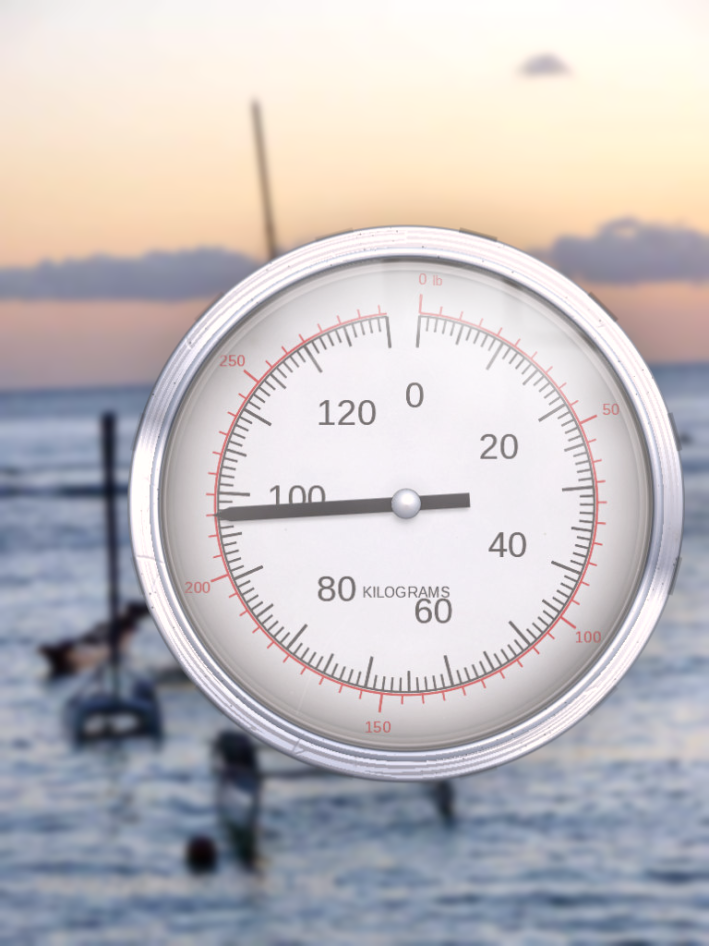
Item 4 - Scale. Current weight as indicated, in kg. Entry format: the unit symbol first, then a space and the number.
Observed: kg 97.5
